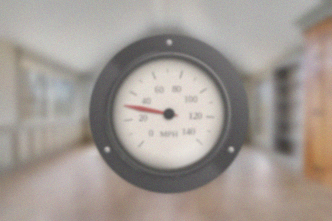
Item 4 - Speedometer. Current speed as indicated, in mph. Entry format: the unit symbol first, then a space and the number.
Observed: mph 30
